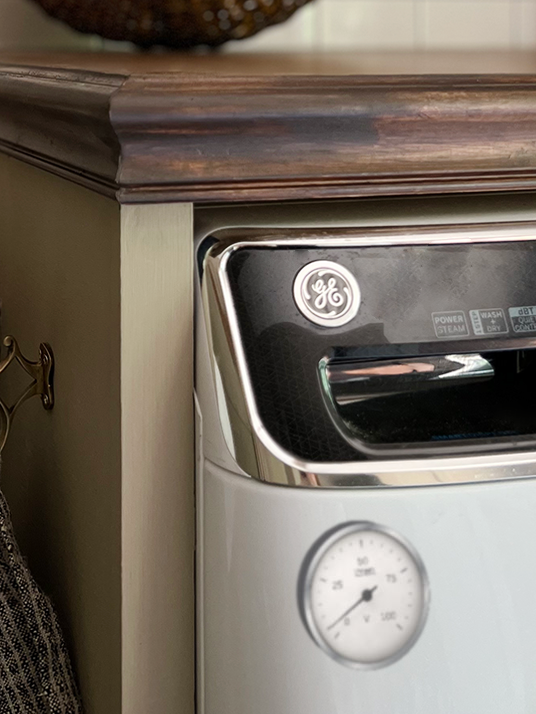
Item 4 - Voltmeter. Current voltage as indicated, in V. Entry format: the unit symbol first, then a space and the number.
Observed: V 5
